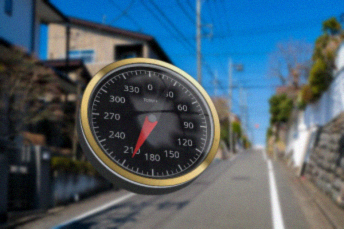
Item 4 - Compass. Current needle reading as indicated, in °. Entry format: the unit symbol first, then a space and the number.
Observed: ° 205
